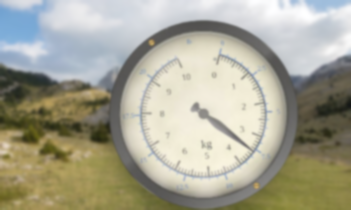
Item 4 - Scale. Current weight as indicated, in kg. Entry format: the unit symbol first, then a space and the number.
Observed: kg 3.5
